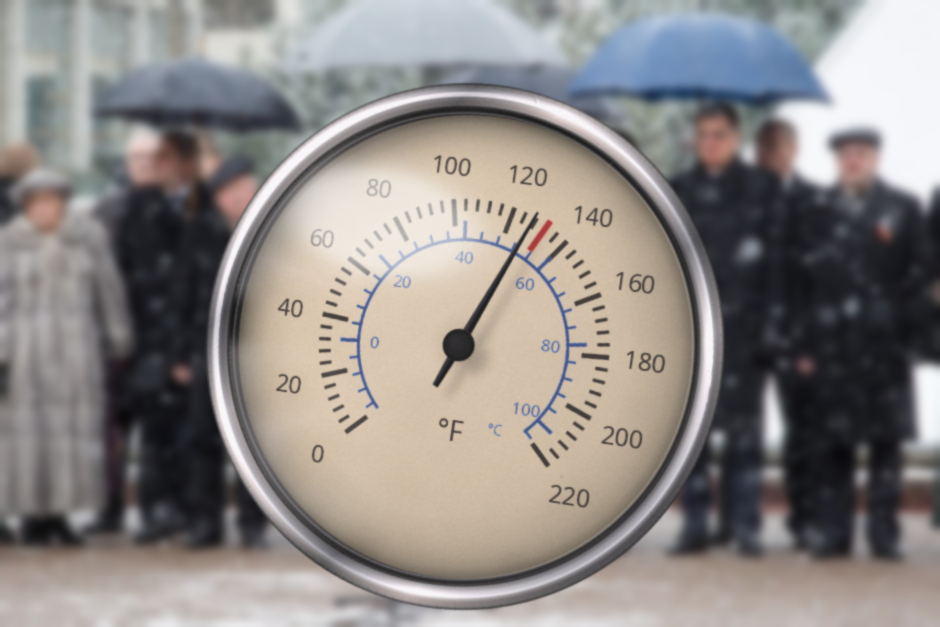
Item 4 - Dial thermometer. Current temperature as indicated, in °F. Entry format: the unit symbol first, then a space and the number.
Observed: °F 128
